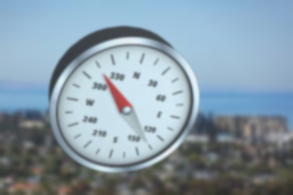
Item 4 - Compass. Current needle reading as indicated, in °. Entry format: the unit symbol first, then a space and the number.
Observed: ° 315
